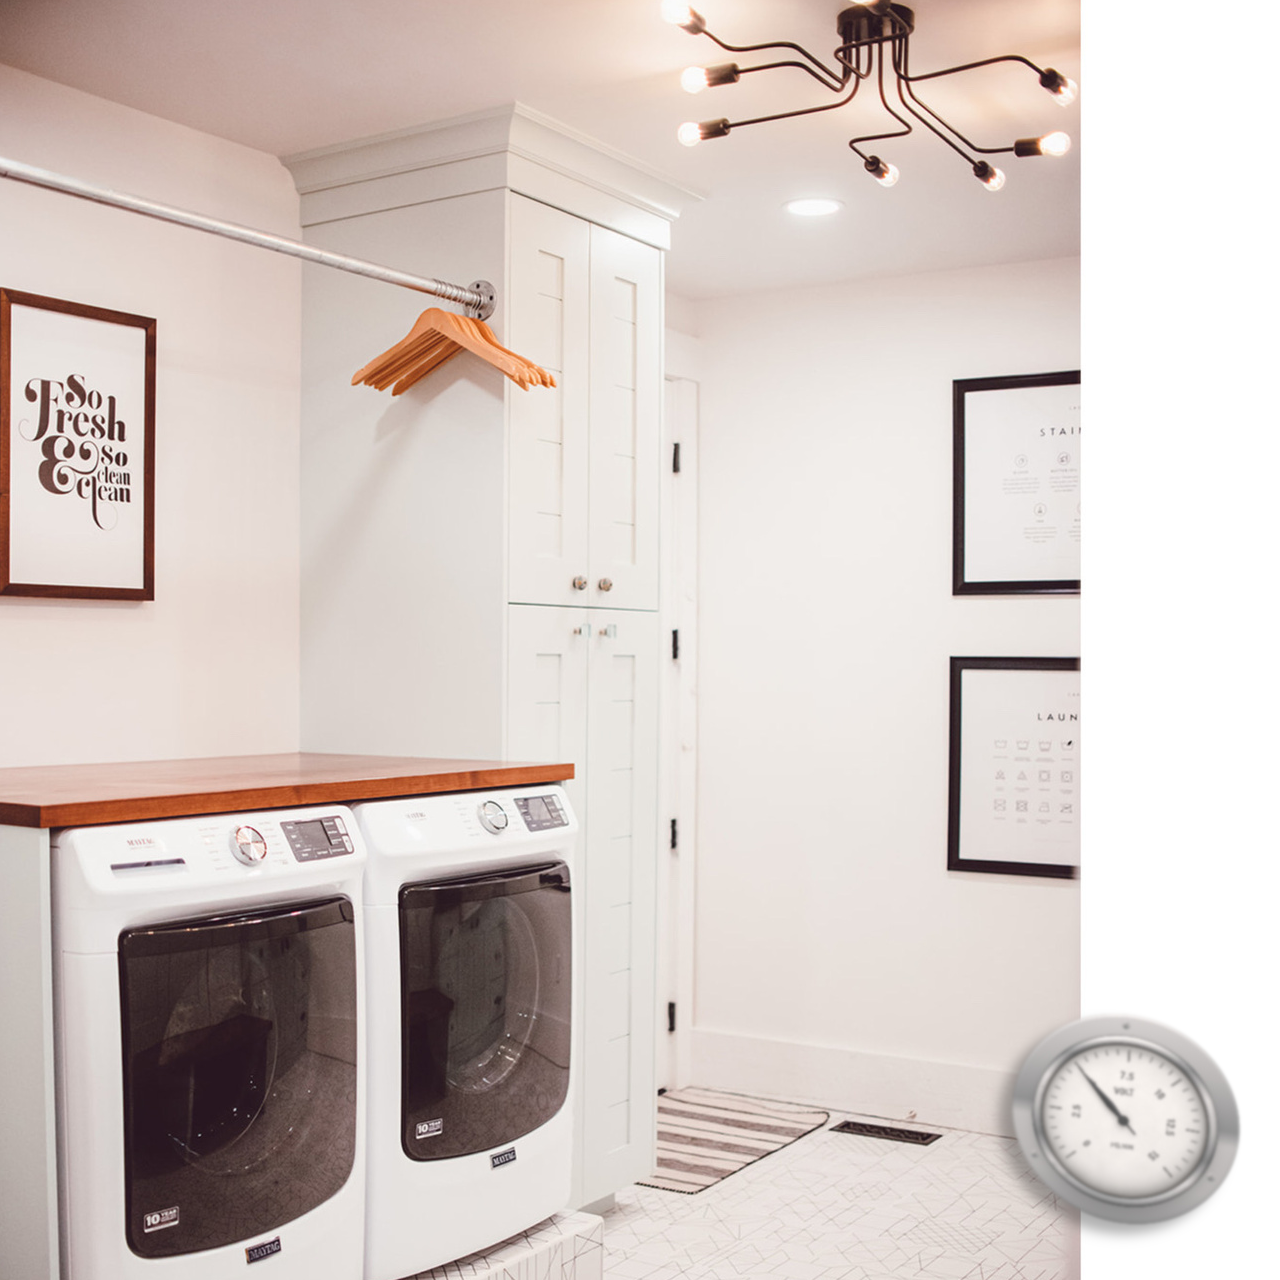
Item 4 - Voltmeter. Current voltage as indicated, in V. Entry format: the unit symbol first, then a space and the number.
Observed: V 5
